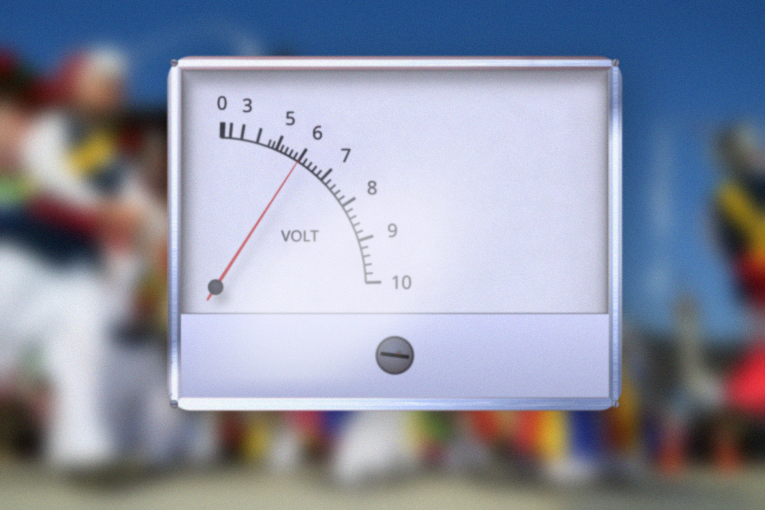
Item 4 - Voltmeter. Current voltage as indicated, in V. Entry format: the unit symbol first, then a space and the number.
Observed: V 6
